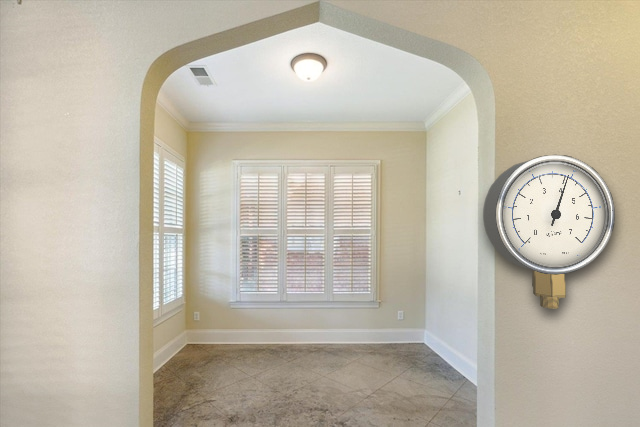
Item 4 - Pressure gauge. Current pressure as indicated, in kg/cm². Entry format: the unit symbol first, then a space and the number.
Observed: kg/cm² 4
